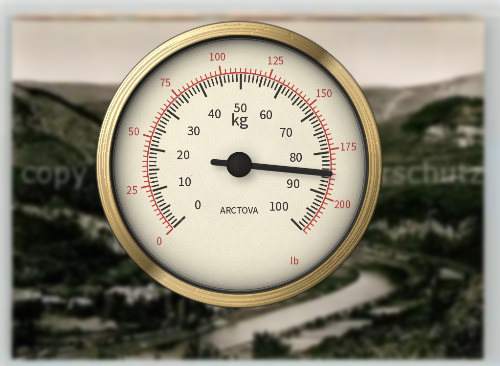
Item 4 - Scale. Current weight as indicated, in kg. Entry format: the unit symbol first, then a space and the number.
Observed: kg 85
